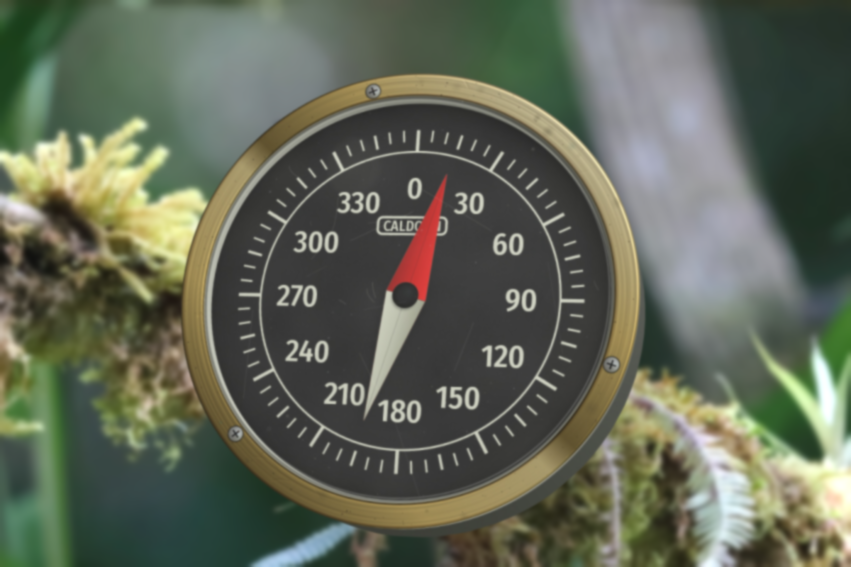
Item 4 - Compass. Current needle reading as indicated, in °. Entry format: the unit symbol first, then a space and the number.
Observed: ° 15
